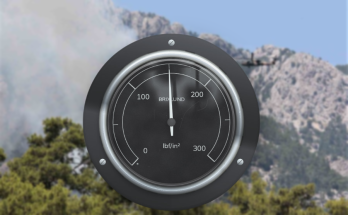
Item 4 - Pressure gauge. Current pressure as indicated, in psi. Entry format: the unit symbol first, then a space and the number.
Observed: psi 150
